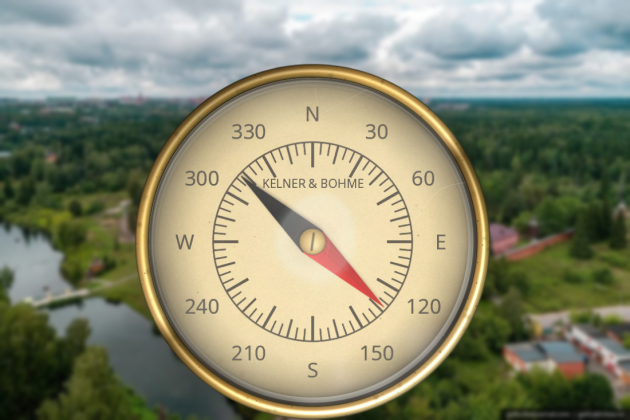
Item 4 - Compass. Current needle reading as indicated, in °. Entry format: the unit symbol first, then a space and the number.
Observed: ° 132.5
